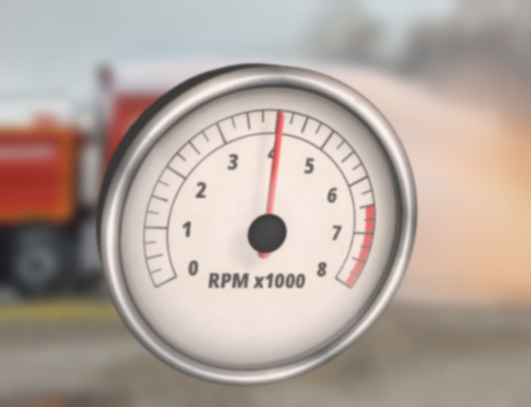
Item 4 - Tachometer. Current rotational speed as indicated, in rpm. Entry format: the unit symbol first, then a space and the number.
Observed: rpm 4000
